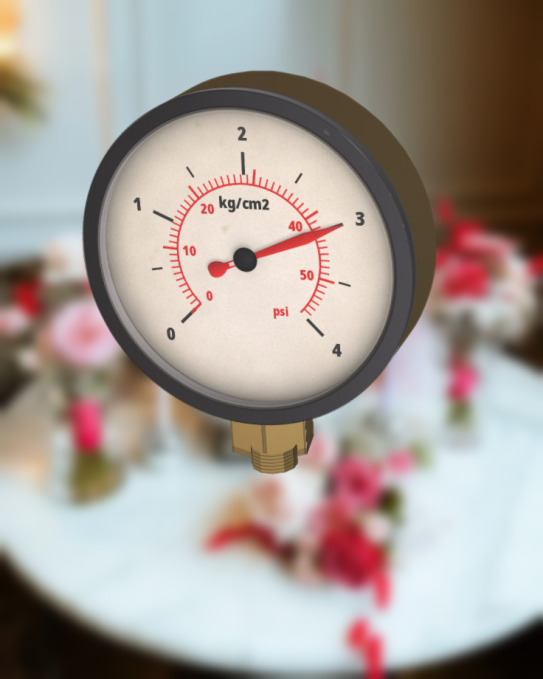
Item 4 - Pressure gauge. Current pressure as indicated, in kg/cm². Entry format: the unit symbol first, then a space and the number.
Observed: kg/cm² 3
